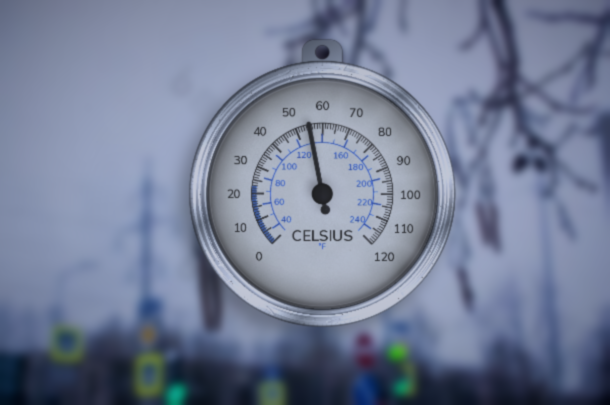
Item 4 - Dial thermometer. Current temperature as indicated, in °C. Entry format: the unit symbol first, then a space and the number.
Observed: °C 55
